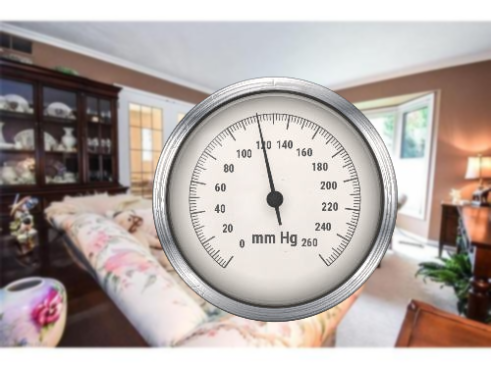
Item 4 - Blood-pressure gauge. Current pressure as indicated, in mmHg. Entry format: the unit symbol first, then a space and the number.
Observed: mmHg 120
